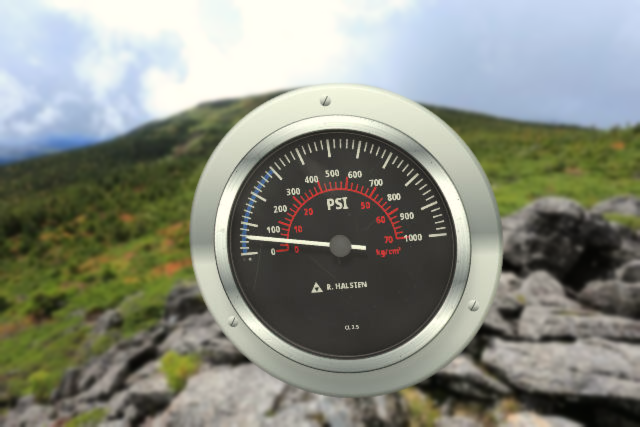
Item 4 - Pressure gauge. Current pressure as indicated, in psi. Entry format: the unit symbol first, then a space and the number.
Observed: psi 60
